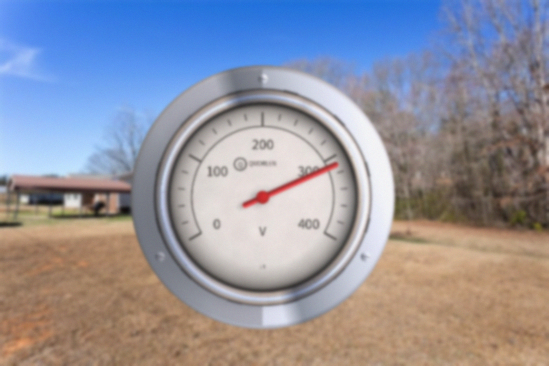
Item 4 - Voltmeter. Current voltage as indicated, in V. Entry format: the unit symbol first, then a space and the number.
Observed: V 310
